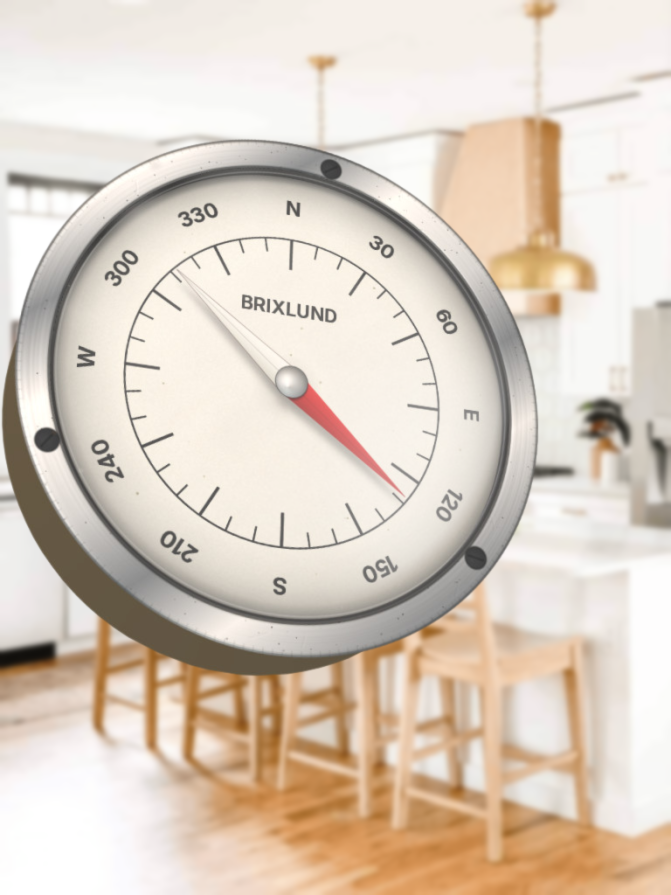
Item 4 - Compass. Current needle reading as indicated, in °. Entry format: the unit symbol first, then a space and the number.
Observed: ° 130
